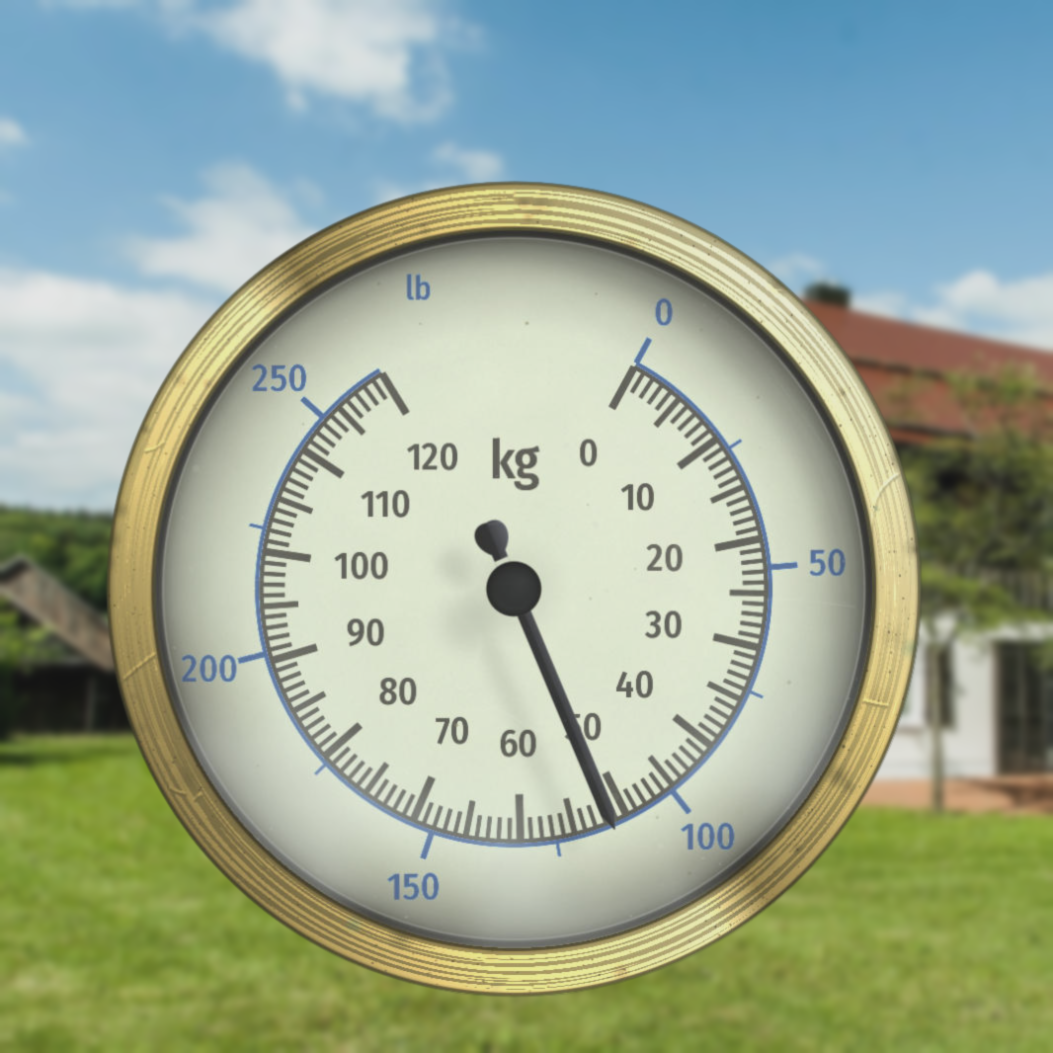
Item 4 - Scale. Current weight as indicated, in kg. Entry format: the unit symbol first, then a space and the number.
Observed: kg 51.5
